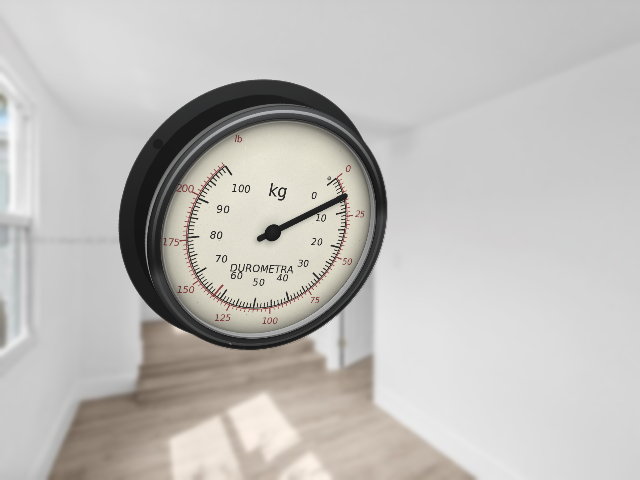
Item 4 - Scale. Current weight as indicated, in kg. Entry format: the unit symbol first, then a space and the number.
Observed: kg 5
